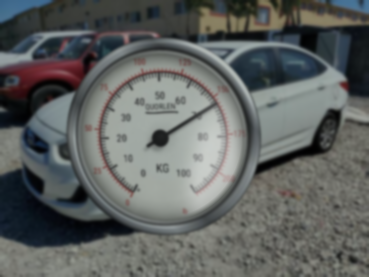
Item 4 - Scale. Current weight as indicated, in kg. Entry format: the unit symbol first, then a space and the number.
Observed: kg 70
